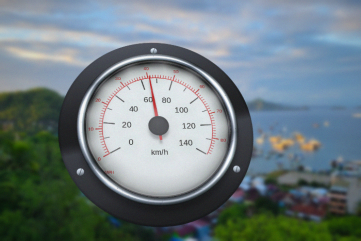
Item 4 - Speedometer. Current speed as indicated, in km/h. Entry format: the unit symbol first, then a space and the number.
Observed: km/h 65
